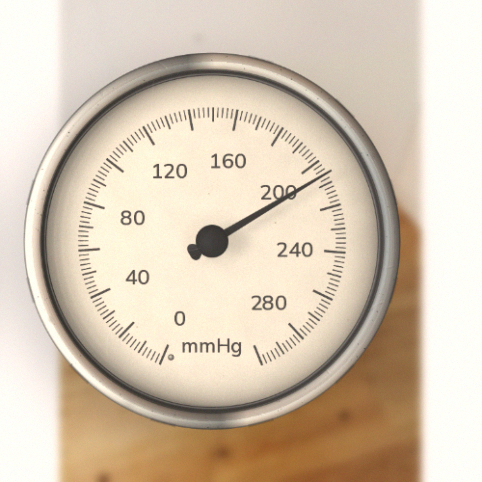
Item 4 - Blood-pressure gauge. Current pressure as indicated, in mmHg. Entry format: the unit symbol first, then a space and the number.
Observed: mmHg 206
